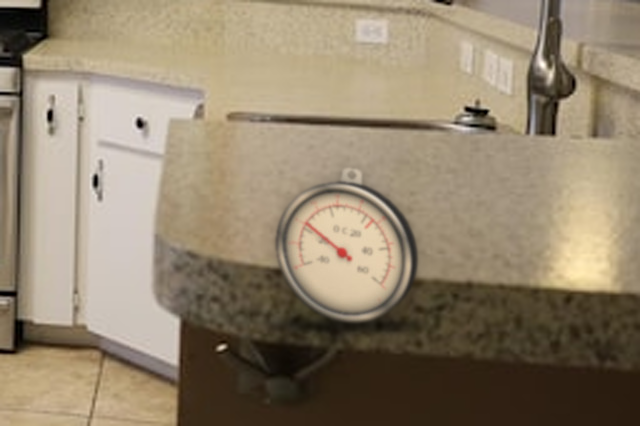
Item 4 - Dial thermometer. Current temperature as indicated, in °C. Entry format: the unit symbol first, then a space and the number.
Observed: °C -16
